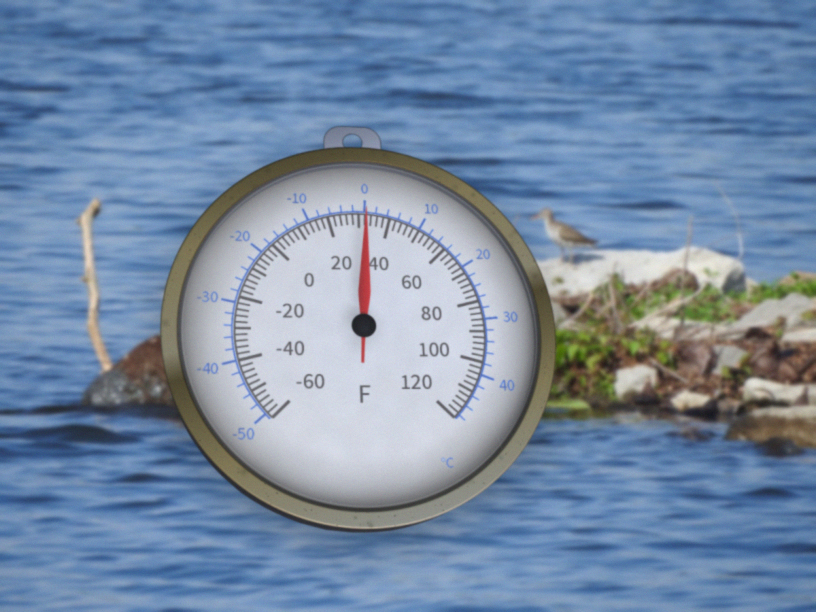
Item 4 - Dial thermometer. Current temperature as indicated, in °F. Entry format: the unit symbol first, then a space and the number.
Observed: °F 32
